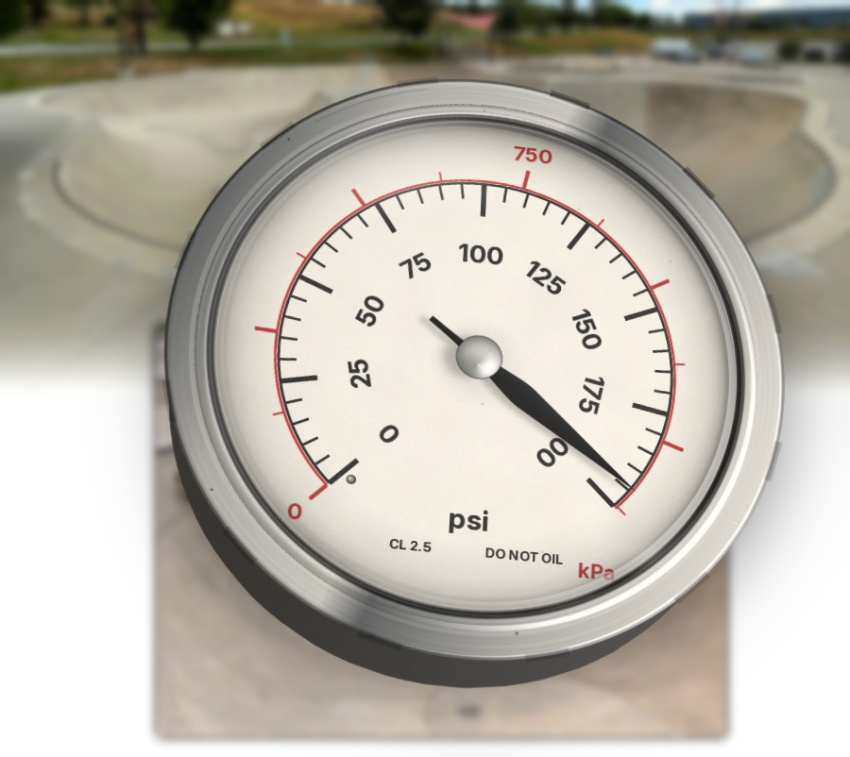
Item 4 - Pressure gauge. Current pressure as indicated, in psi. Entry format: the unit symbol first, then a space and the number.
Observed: psi 195
